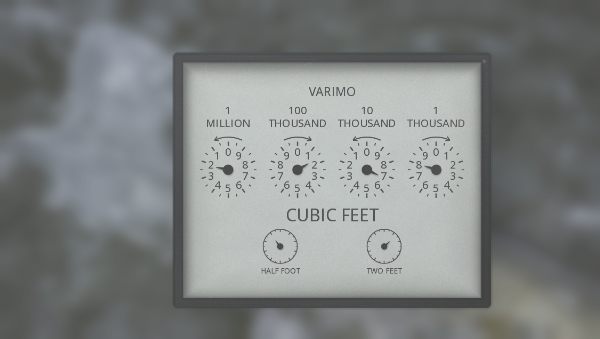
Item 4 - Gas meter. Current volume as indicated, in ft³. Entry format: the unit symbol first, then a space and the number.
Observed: ft³ 216800
